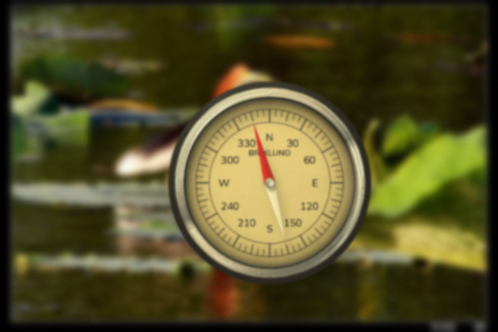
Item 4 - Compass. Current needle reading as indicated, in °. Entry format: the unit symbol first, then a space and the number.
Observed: ° 345
